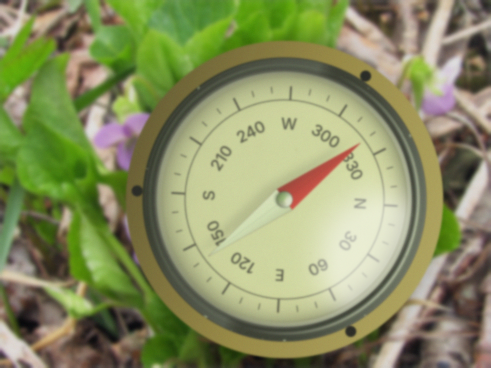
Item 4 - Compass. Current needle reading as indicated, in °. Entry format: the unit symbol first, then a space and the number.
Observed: ° 320
